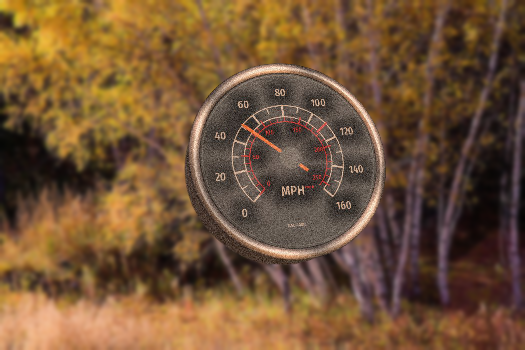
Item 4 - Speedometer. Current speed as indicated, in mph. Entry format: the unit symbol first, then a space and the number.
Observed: mph 50
